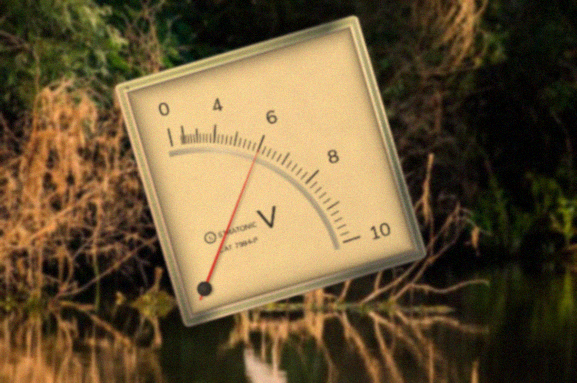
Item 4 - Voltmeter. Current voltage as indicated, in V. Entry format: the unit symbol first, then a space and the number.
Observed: V 6
